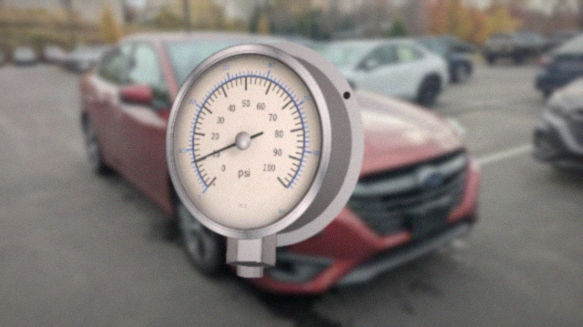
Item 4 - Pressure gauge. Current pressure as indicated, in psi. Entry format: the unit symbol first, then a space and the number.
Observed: psi 10
